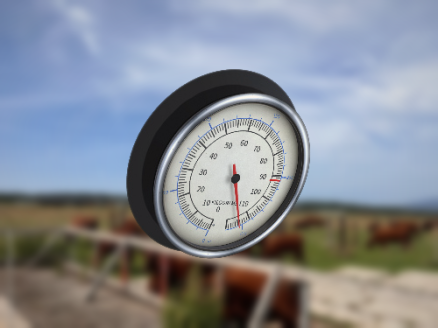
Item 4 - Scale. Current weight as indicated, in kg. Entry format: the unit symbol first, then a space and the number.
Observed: kg 115
